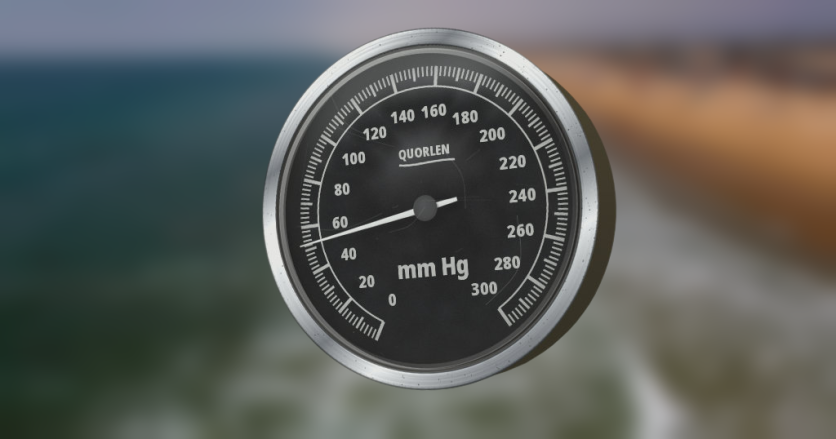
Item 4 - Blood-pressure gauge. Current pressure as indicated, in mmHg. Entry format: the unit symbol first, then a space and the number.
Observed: mmHg 52
